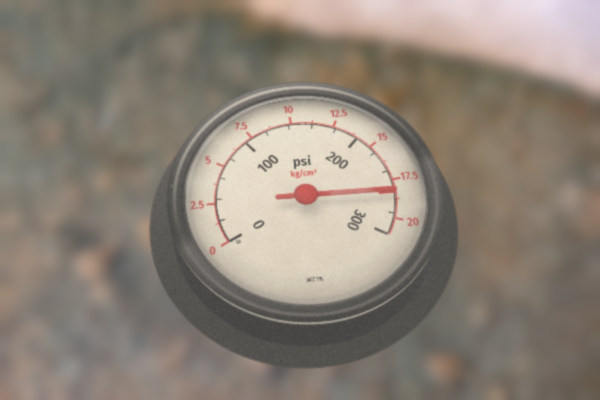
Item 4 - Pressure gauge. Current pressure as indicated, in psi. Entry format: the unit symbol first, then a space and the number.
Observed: psi 260
